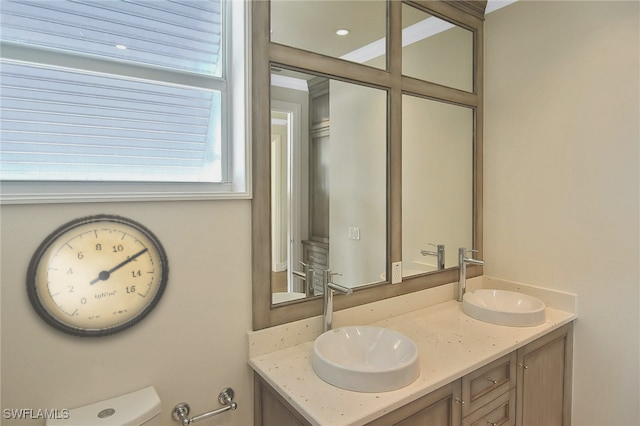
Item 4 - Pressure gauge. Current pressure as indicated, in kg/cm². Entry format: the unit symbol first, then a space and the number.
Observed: kg/cm² 12
